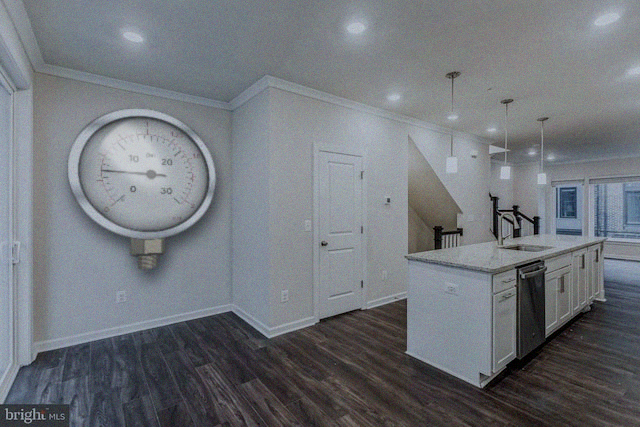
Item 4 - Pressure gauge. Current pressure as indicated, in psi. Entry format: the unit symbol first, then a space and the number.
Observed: psi 5
